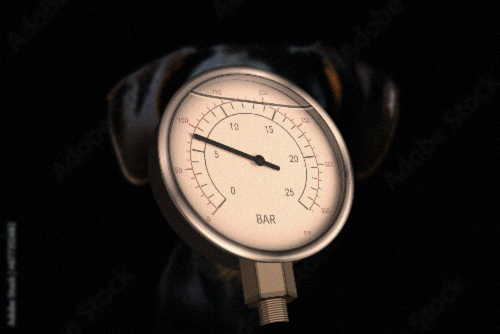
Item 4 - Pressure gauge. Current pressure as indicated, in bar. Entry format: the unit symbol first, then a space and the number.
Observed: bar 6
